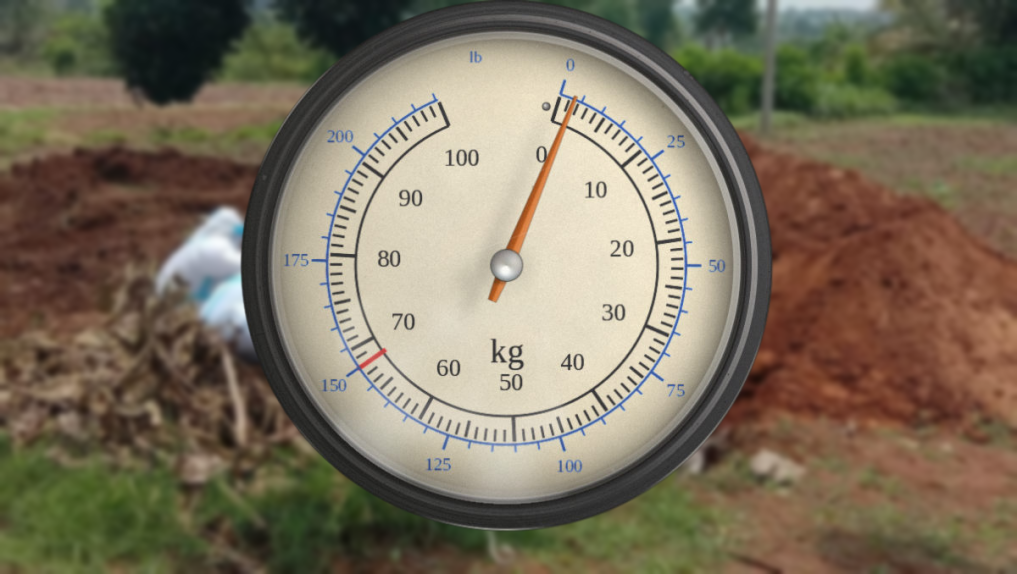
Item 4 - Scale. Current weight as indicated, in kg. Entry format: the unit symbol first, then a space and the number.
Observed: kg 1.5
